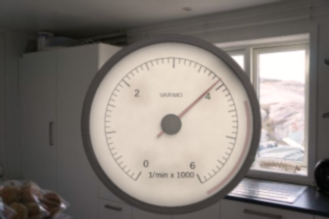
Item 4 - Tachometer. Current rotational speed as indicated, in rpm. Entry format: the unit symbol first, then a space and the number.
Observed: rpm 3900
